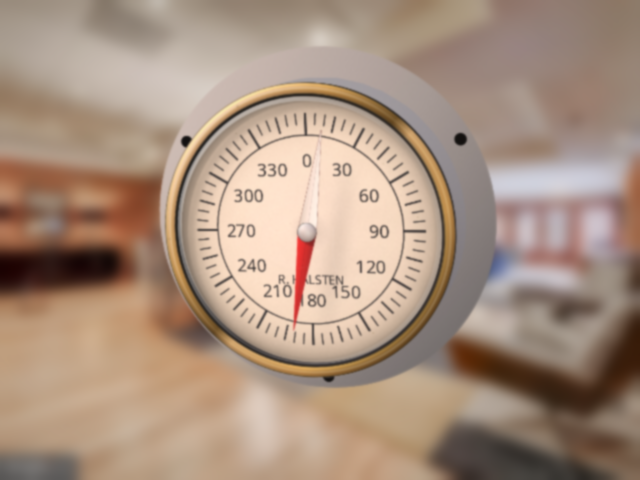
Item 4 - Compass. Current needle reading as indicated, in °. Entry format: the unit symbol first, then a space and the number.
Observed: ° 190
